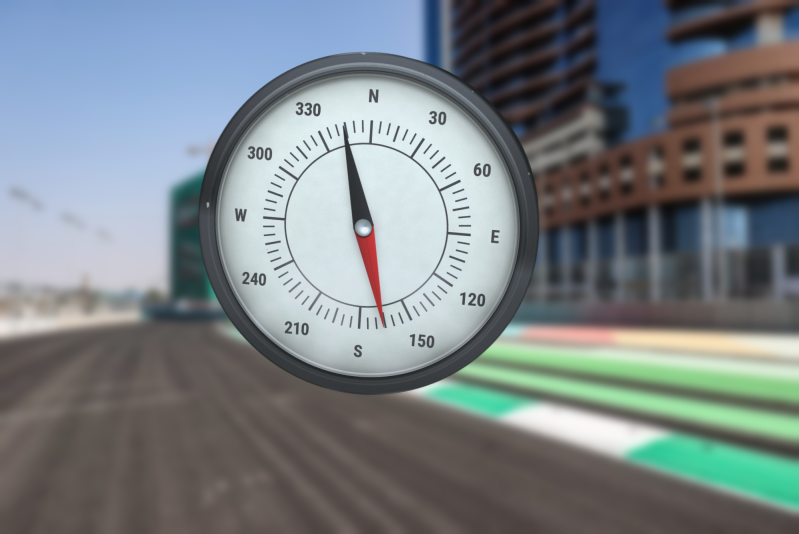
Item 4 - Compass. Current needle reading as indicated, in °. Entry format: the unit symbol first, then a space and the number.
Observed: ° 165
